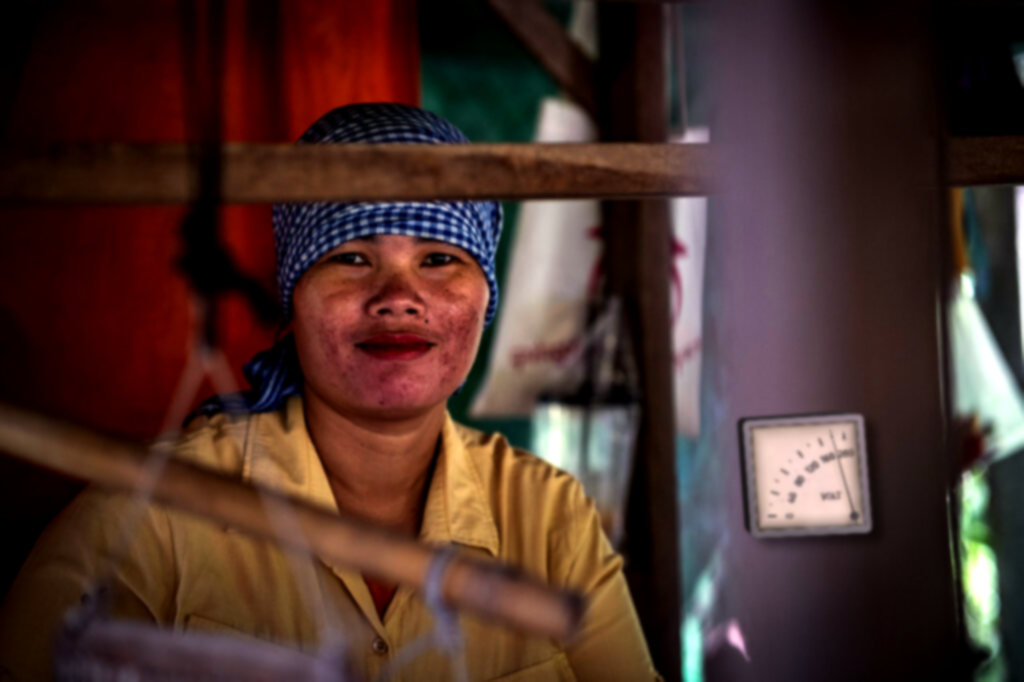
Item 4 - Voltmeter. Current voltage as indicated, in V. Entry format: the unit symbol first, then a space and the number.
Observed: V 180
